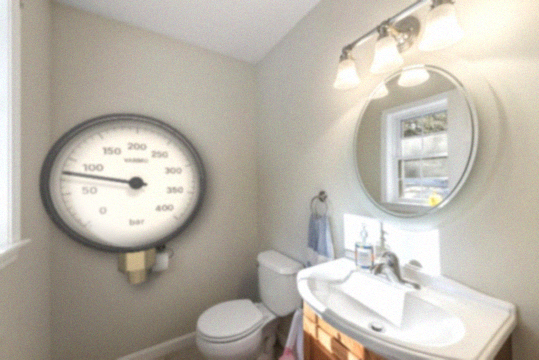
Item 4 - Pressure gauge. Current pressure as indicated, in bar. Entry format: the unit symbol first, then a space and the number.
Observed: bar 80
